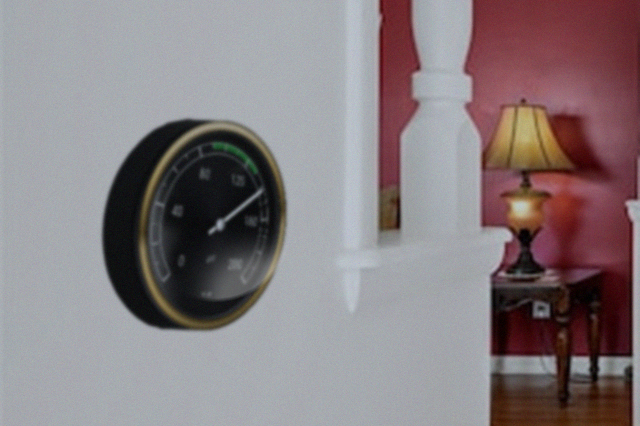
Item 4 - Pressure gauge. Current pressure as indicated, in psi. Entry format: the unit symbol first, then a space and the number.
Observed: psi 140
